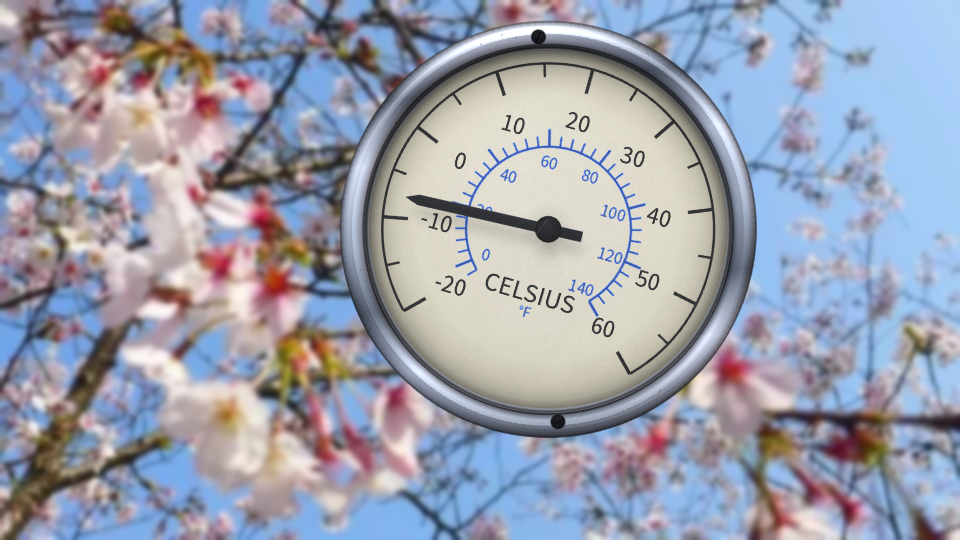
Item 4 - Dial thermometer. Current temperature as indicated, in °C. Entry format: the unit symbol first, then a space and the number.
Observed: °C -7.5
